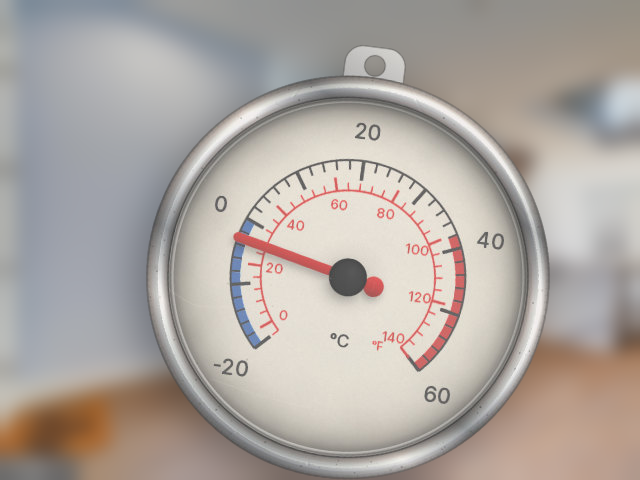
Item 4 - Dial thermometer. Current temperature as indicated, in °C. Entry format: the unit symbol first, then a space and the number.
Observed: °C -3
